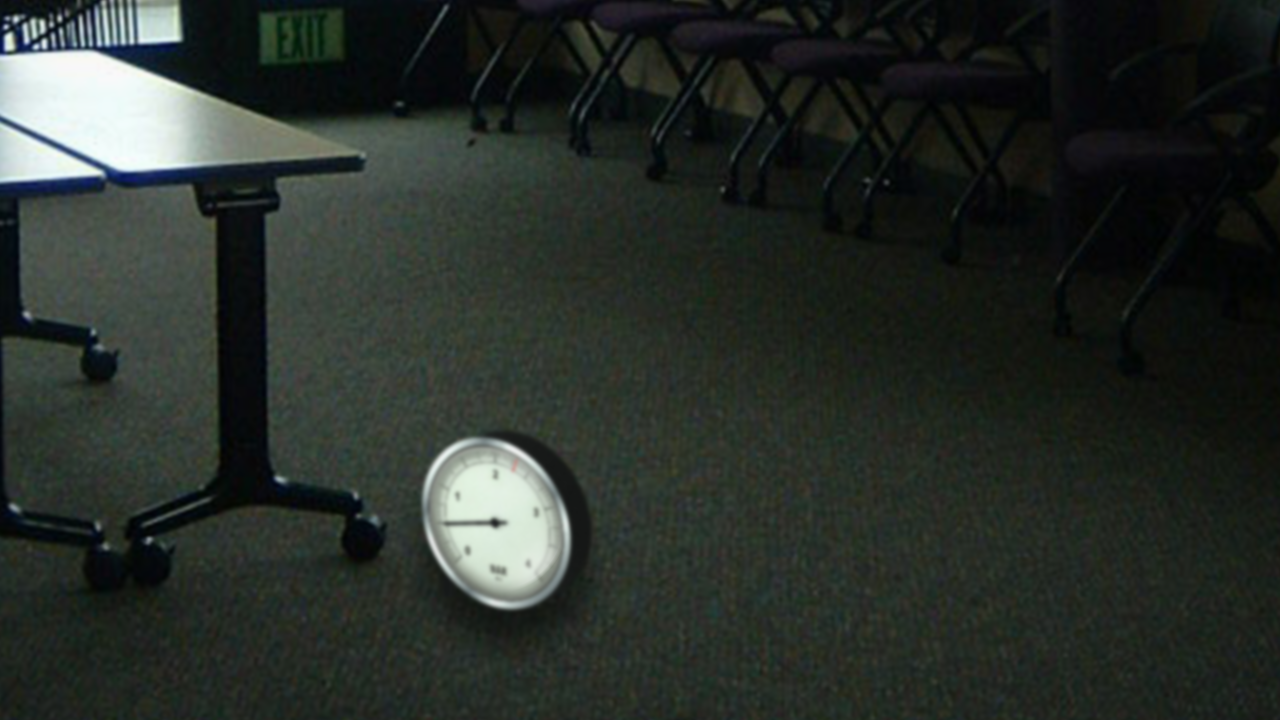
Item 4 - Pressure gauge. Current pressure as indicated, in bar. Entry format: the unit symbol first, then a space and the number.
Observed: bar 0.5
